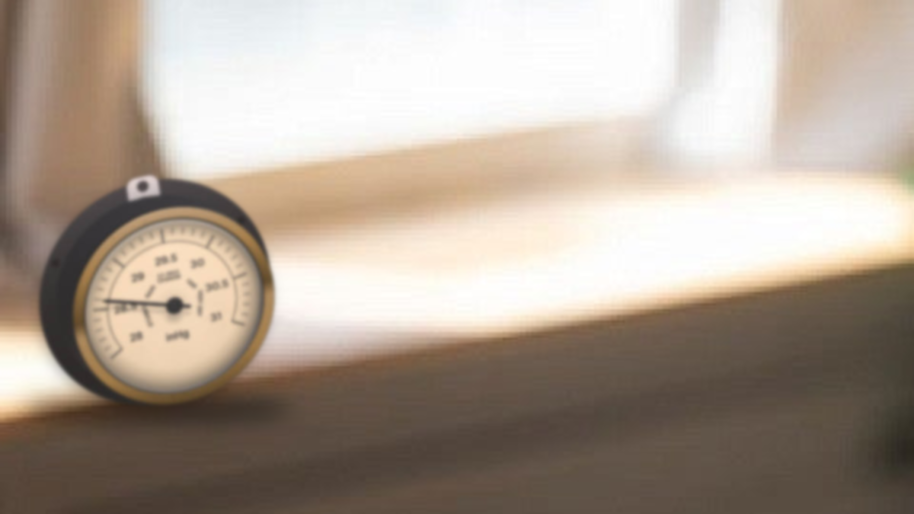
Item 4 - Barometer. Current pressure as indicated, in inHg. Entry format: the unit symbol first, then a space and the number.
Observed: inHg 28.6
